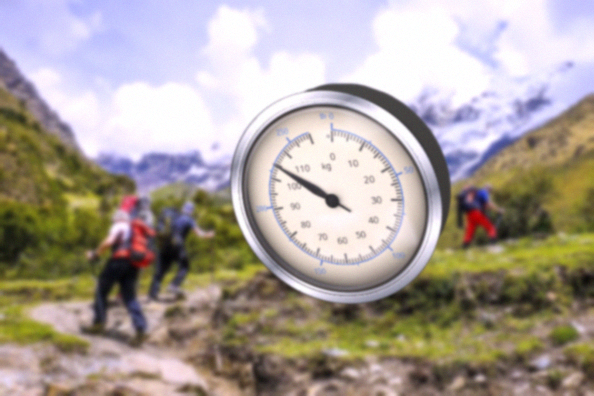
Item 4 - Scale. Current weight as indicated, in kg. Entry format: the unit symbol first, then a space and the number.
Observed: kg 105
